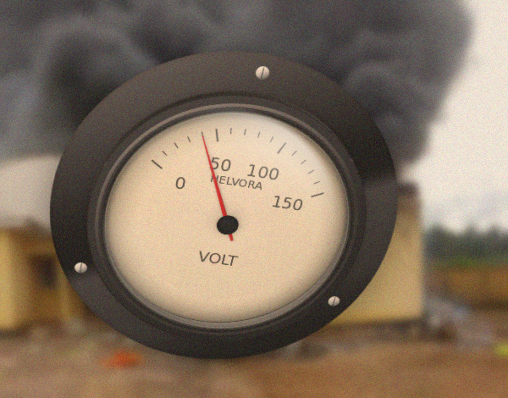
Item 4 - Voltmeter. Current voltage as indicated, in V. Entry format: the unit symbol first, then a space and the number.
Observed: V 40
